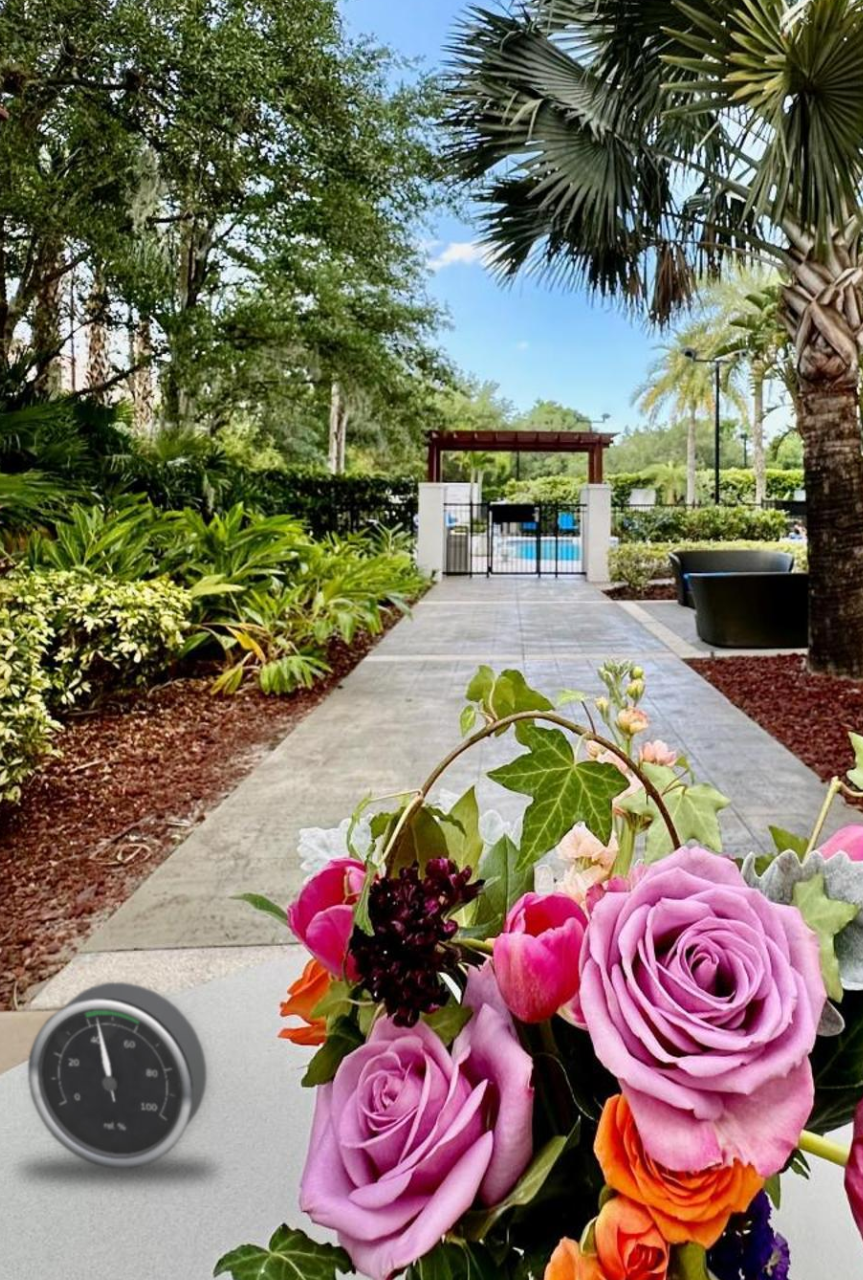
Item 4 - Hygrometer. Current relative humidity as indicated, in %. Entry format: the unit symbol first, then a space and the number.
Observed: % 45
